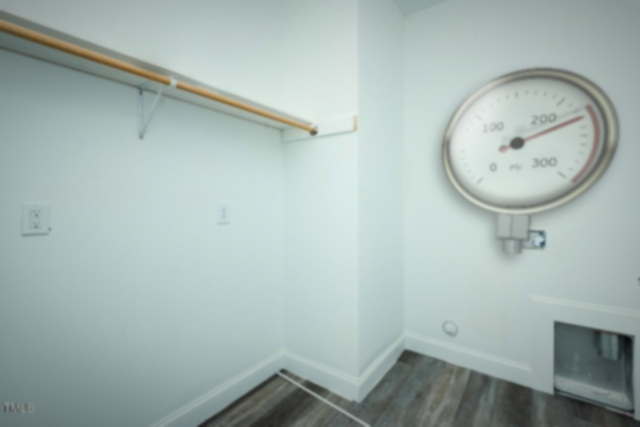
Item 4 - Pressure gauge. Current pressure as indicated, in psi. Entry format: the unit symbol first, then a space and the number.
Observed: psi 230
